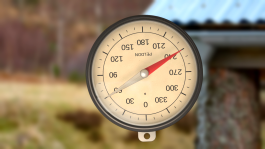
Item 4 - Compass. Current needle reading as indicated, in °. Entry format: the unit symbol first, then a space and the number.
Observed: ° 240
